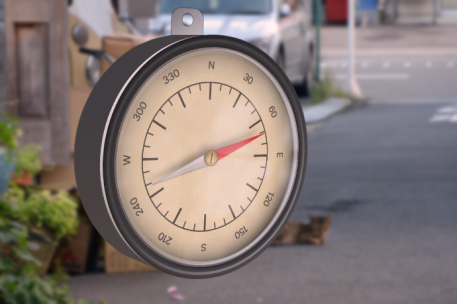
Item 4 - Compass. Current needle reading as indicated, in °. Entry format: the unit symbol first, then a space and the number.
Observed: ° 70
